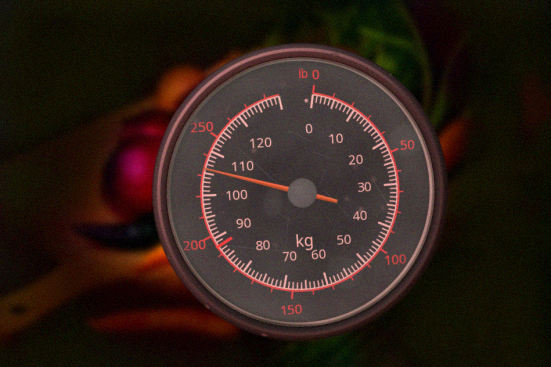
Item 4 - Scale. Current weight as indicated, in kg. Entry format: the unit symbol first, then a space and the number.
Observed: kg 106
